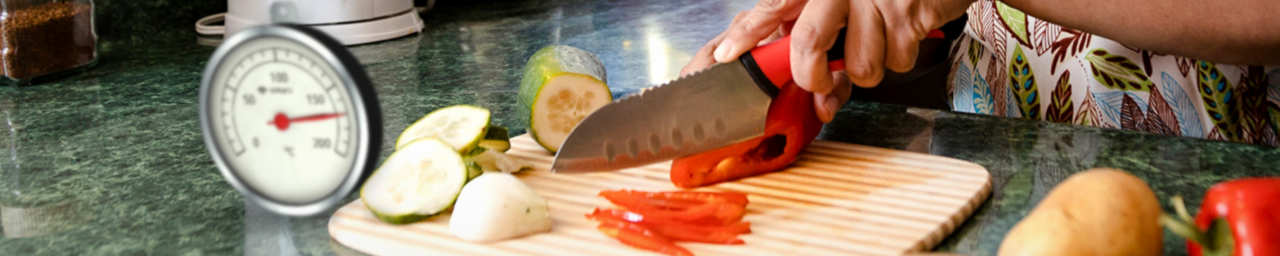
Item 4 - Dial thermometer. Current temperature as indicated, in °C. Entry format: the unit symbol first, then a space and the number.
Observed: °C 170
